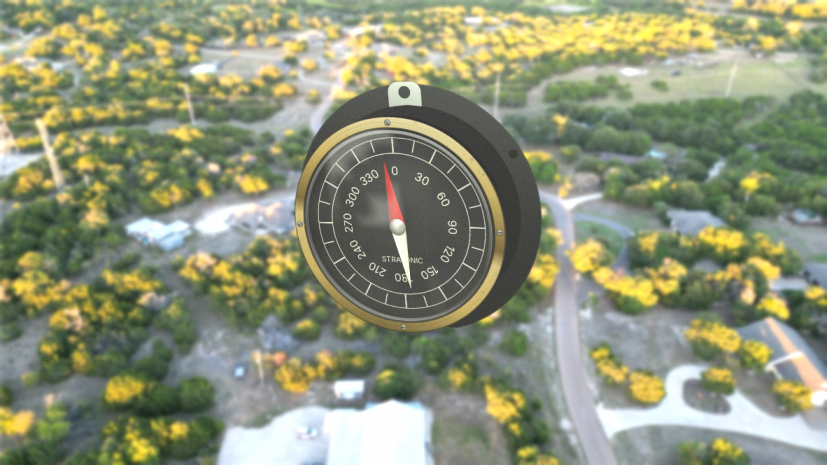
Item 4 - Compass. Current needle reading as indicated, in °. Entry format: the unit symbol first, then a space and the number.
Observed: ° 352.5
